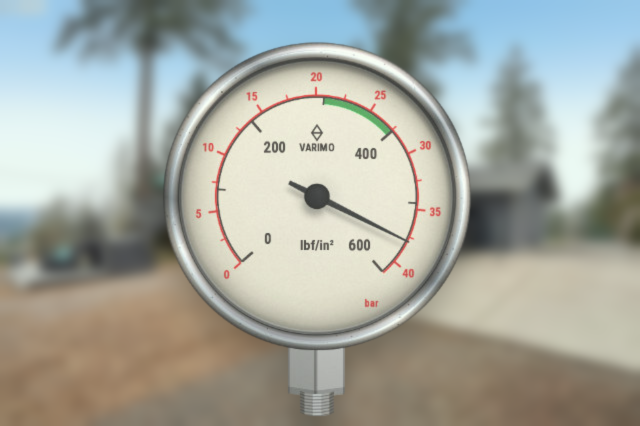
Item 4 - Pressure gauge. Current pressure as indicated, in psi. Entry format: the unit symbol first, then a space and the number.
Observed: psi 550
